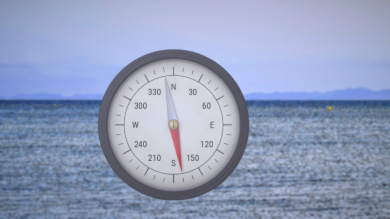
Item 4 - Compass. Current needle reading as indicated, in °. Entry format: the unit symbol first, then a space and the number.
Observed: ° 170
